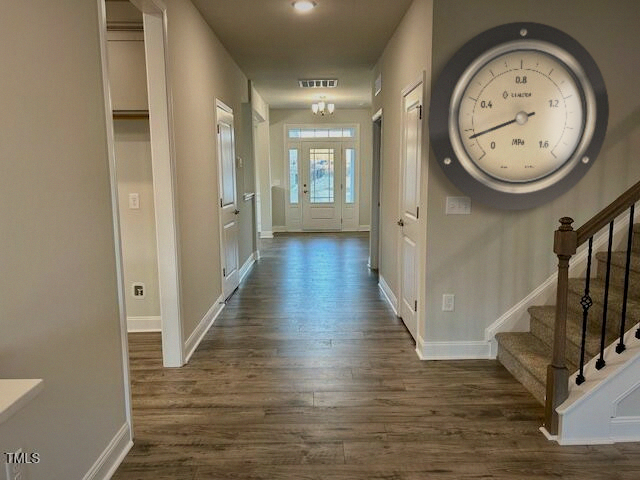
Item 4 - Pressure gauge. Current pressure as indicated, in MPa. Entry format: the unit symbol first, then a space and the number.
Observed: MPa 0.15
